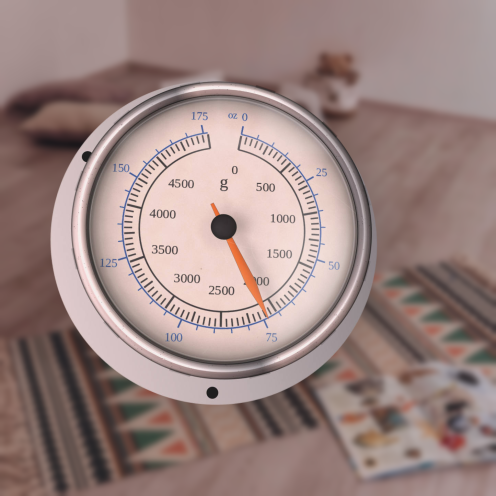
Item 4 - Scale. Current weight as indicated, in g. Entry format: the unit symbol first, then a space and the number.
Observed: g 2100
